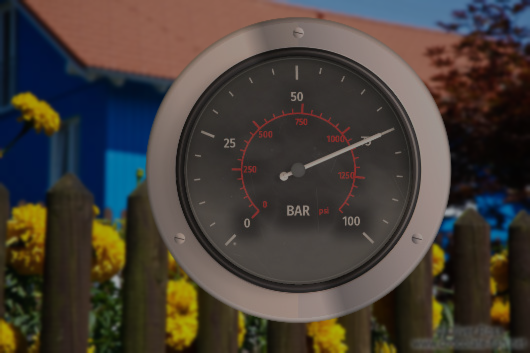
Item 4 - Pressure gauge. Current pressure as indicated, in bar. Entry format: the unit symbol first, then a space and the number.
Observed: bar 75
